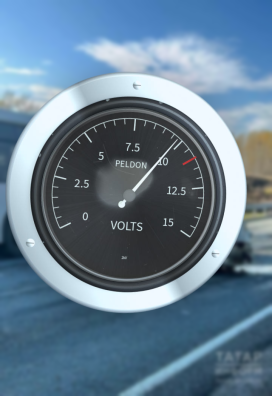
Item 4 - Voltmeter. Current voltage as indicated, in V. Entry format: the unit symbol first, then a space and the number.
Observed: V 9.75
